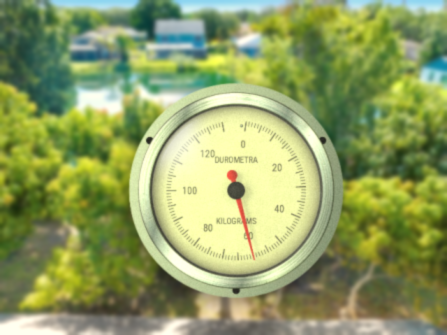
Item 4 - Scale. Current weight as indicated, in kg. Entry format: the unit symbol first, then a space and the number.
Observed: kg 60
